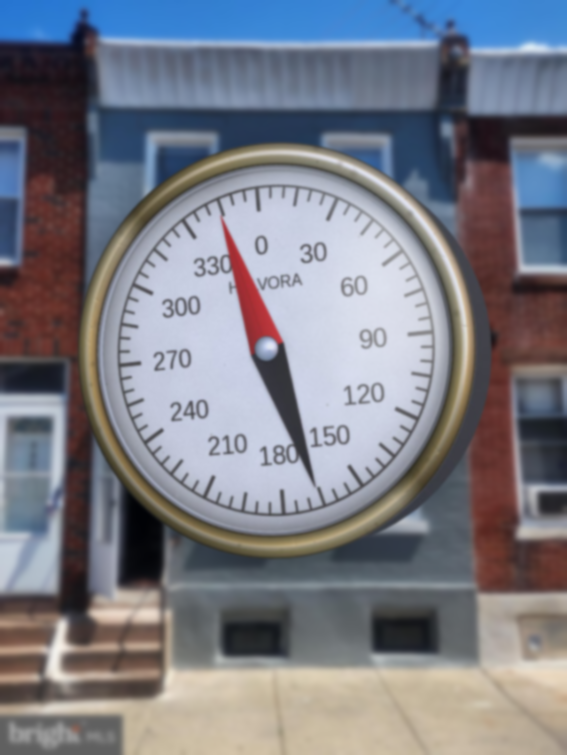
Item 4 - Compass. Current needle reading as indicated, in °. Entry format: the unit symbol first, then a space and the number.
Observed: ° 345
